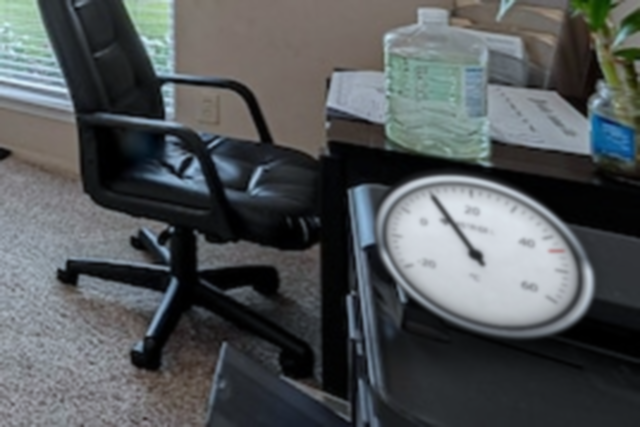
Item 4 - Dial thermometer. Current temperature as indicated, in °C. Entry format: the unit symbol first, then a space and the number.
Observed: °C 10
